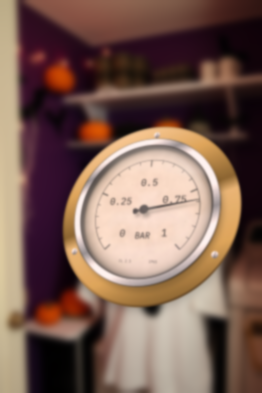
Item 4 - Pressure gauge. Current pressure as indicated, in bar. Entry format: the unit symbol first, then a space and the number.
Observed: bar 0.8
